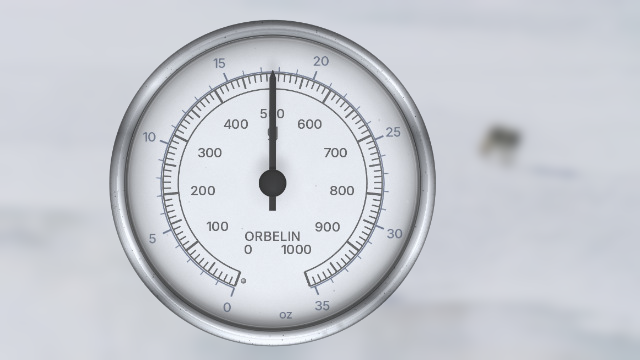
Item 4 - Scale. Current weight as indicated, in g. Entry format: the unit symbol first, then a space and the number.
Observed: g 500
